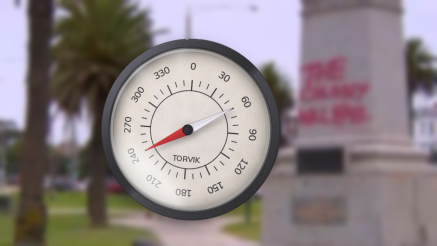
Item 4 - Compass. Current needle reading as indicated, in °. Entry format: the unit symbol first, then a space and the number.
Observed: ° 240
